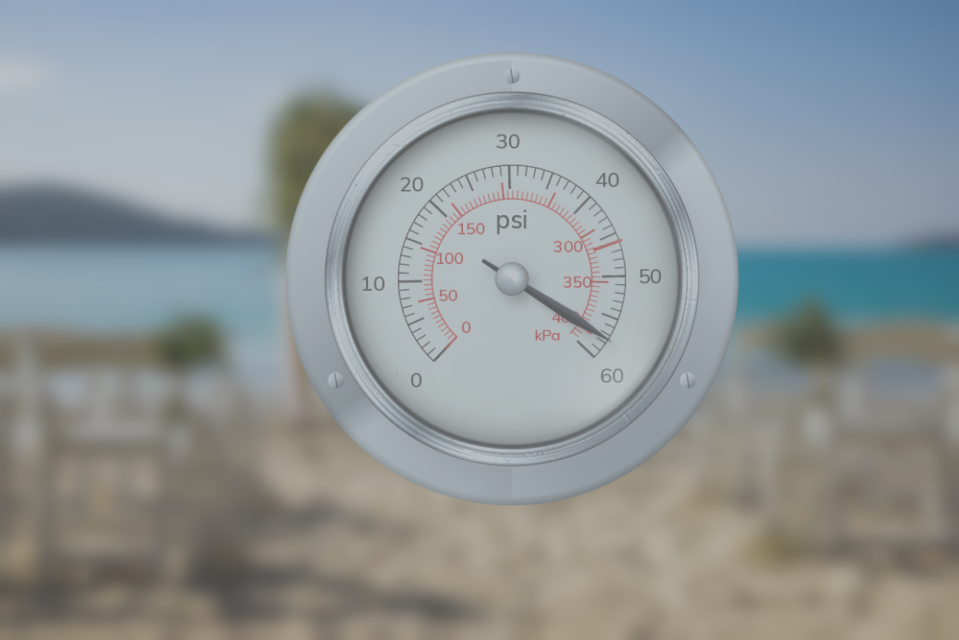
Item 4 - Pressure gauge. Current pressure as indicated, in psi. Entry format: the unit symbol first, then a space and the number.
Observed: psi 57.5
